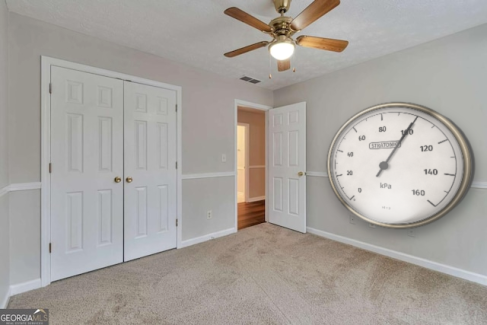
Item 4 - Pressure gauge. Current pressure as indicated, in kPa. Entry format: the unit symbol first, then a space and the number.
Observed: kPa 100
